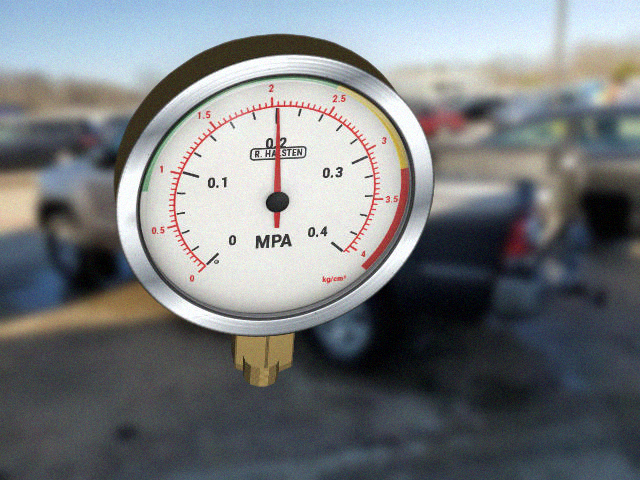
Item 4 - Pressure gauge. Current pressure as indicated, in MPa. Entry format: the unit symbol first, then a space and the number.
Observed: MPa 0.2
